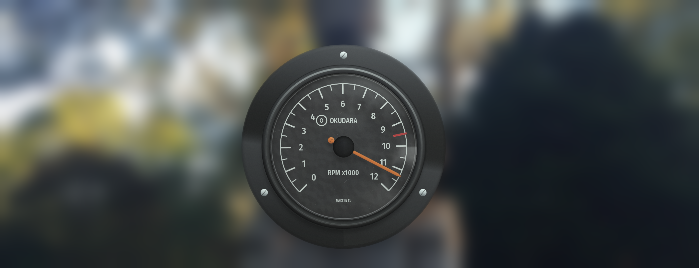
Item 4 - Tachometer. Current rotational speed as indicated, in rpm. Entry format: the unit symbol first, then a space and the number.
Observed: rpm 11250
